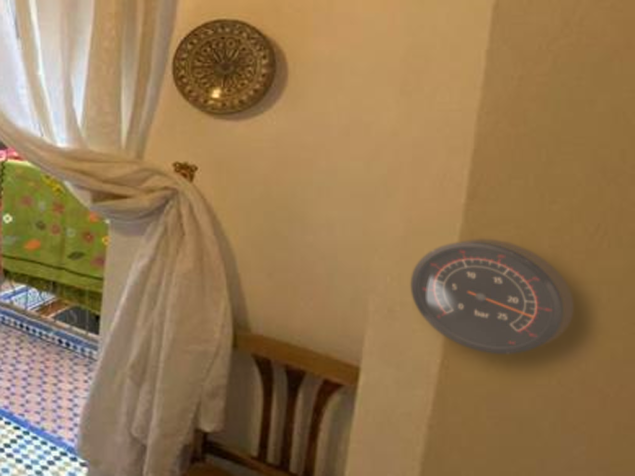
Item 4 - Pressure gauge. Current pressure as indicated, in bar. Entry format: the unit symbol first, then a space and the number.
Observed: bar 22
